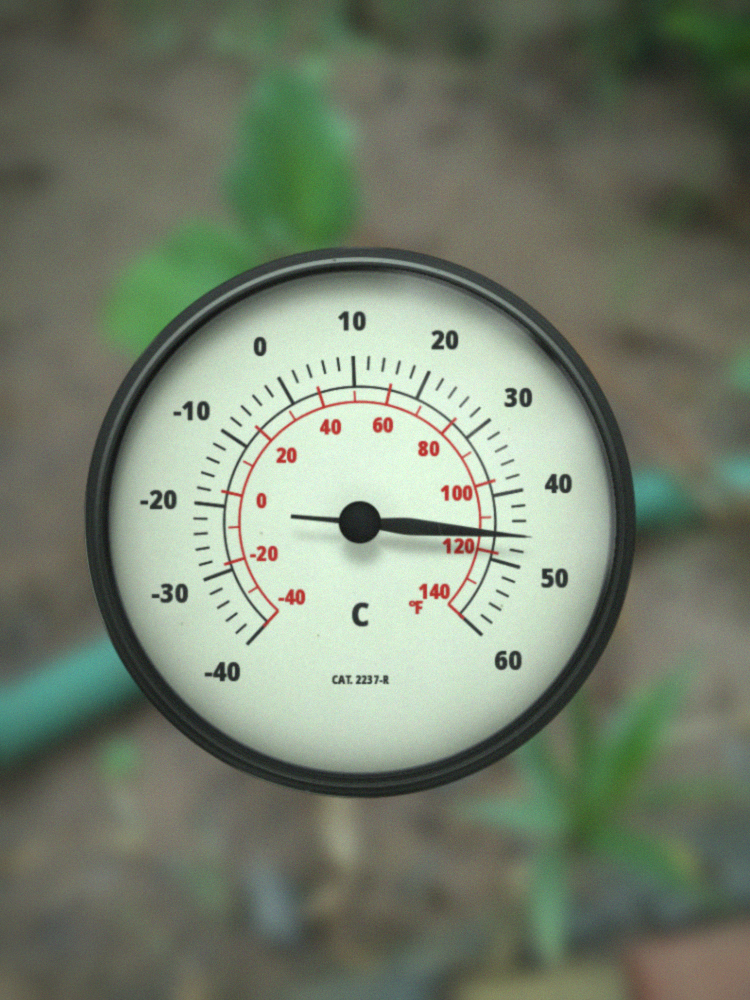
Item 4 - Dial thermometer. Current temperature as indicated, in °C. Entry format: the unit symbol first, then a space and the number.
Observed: °C 46
